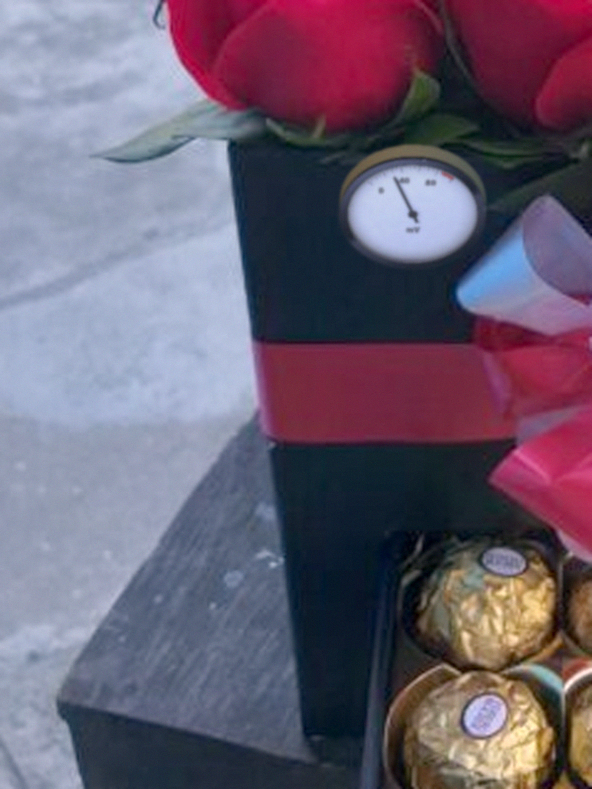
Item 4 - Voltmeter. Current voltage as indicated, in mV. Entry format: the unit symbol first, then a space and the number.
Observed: mV 30
